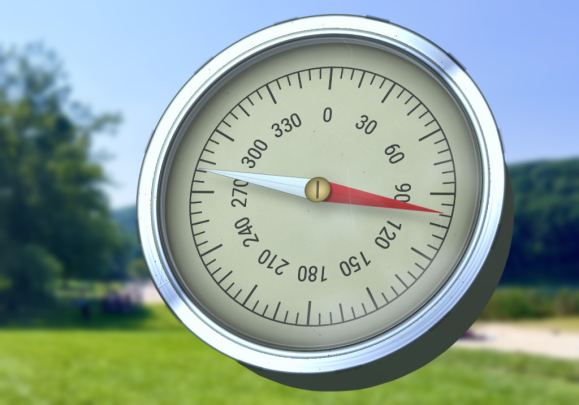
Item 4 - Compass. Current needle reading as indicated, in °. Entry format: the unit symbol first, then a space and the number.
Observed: ° 100
